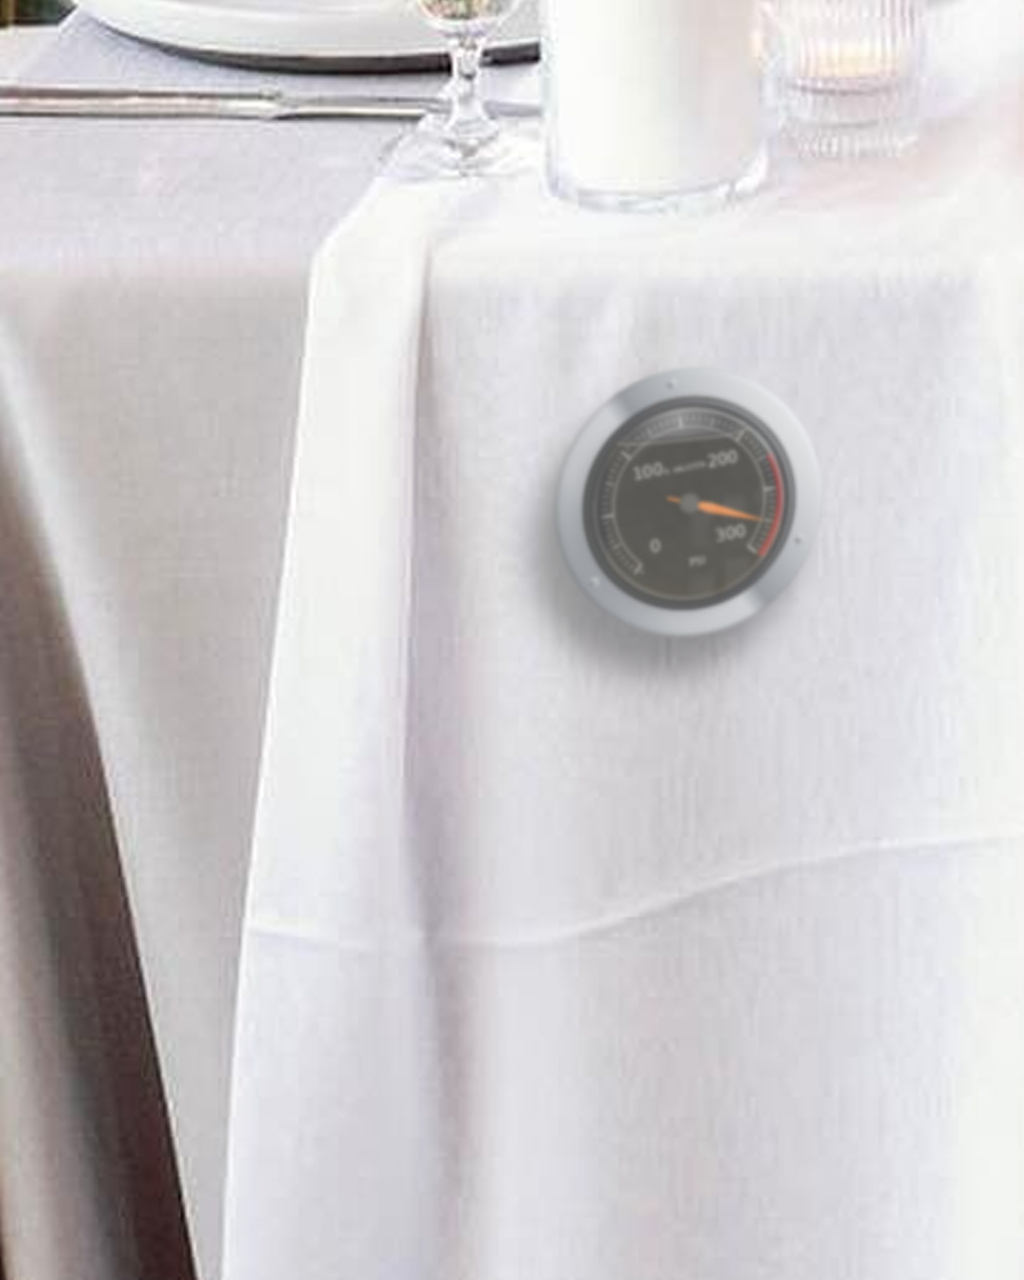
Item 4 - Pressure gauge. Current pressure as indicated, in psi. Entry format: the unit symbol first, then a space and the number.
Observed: psi 275
